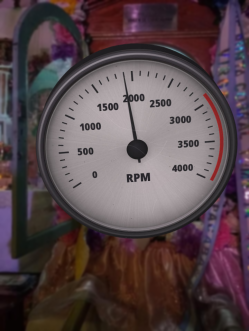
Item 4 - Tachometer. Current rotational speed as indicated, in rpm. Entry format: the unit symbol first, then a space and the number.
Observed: rpm 1900
